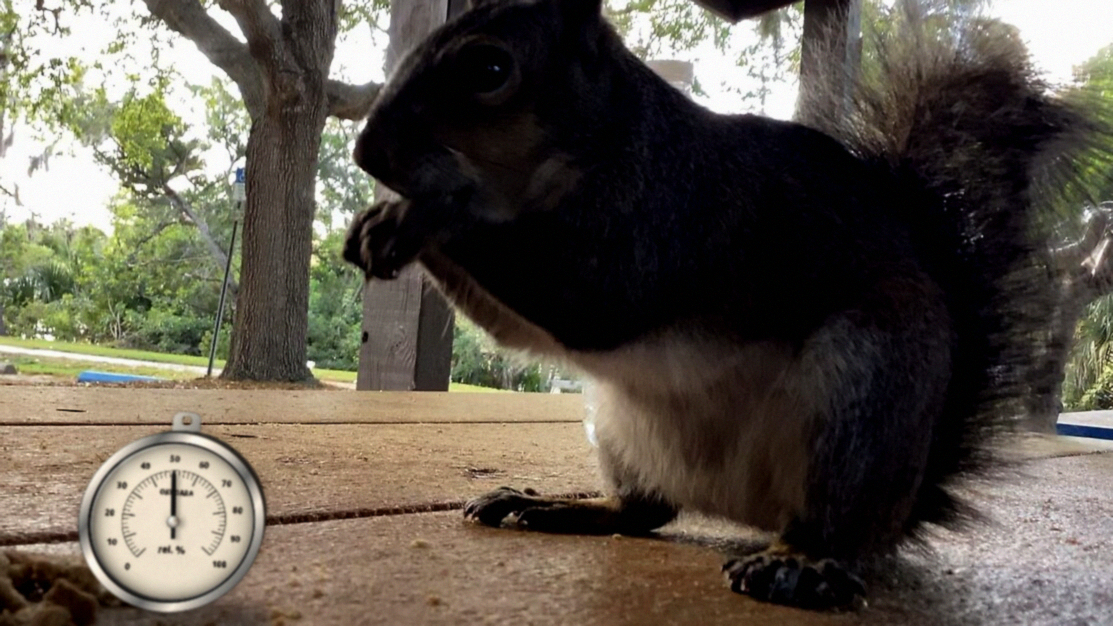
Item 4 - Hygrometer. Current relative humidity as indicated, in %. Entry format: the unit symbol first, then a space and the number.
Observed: % 50
